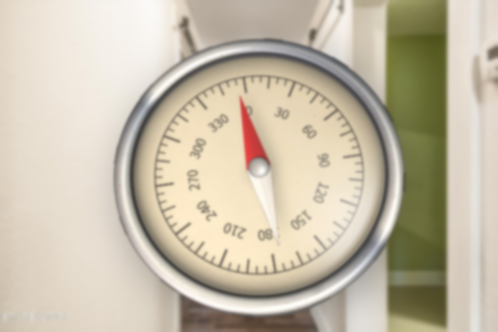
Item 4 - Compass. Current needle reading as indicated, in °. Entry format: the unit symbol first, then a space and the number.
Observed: ° 355
